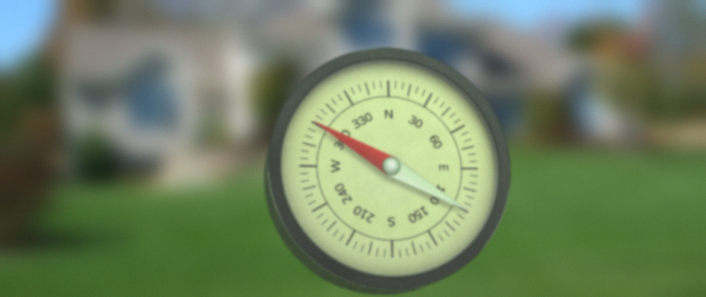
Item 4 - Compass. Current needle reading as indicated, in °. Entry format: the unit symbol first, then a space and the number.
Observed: ° 300
